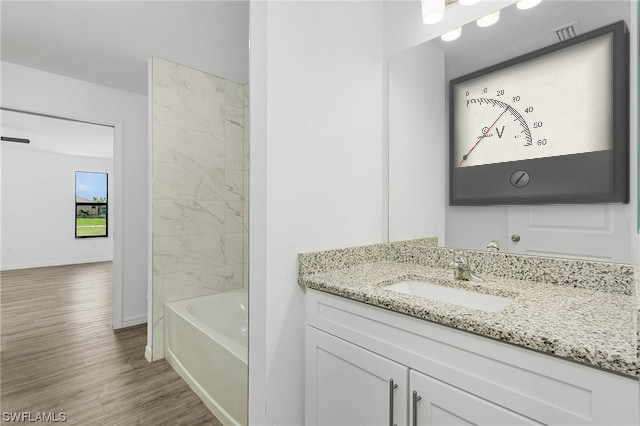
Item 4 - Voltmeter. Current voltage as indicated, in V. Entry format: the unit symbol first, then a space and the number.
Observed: V 30
